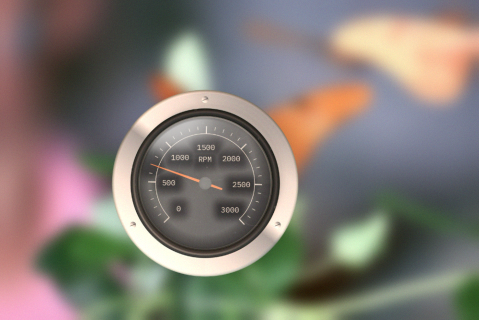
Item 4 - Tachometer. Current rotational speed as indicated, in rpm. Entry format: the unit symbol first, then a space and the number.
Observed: rpm 700
